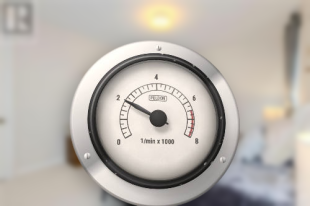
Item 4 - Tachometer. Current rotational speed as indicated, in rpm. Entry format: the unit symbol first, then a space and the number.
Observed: rpm 2000
